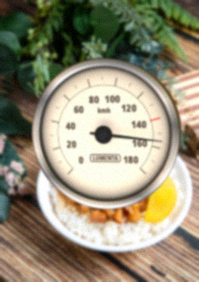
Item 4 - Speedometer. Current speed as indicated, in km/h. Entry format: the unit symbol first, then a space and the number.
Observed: km/h 155
